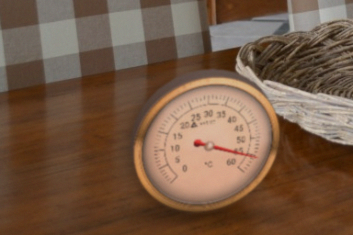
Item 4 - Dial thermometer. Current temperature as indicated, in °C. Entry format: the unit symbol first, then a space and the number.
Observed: °C 55
